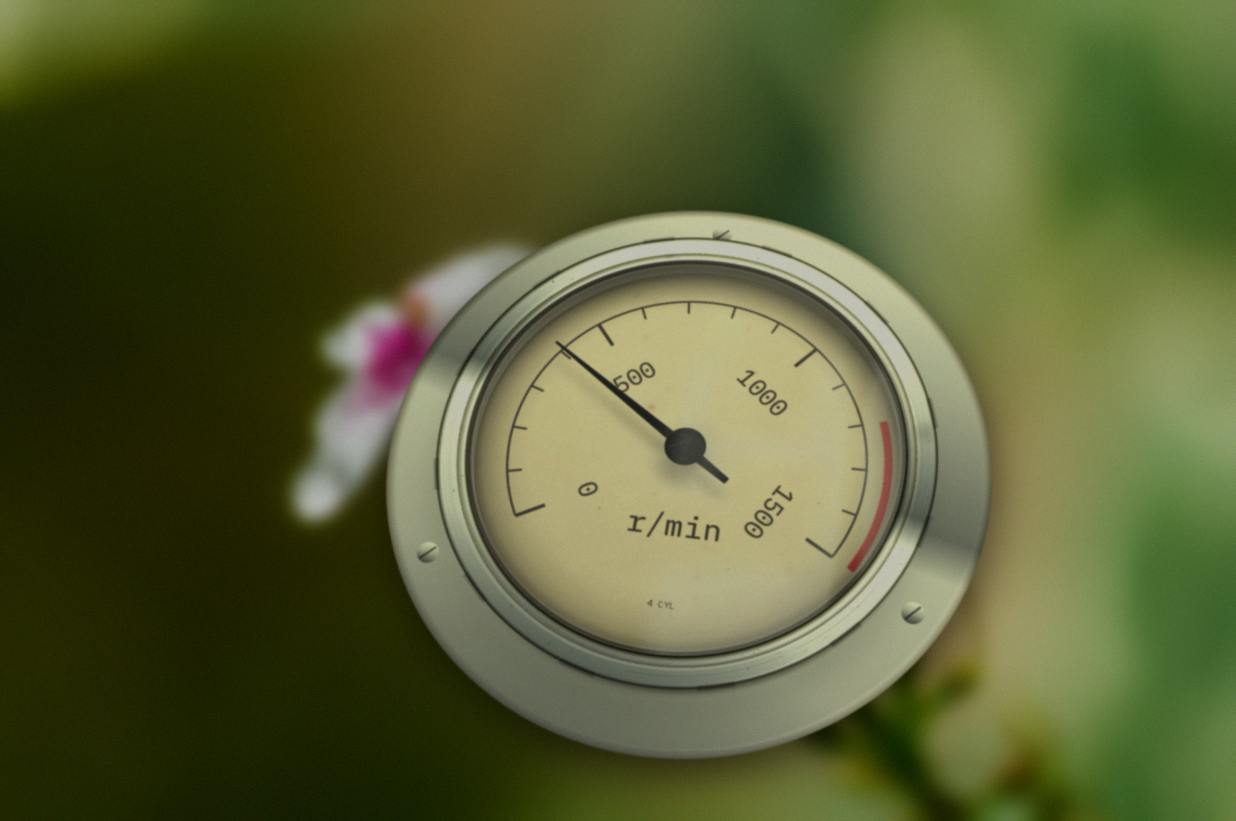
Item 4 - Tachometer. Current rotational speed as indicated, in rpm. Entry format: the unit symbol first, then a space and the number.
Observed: rpm 400
